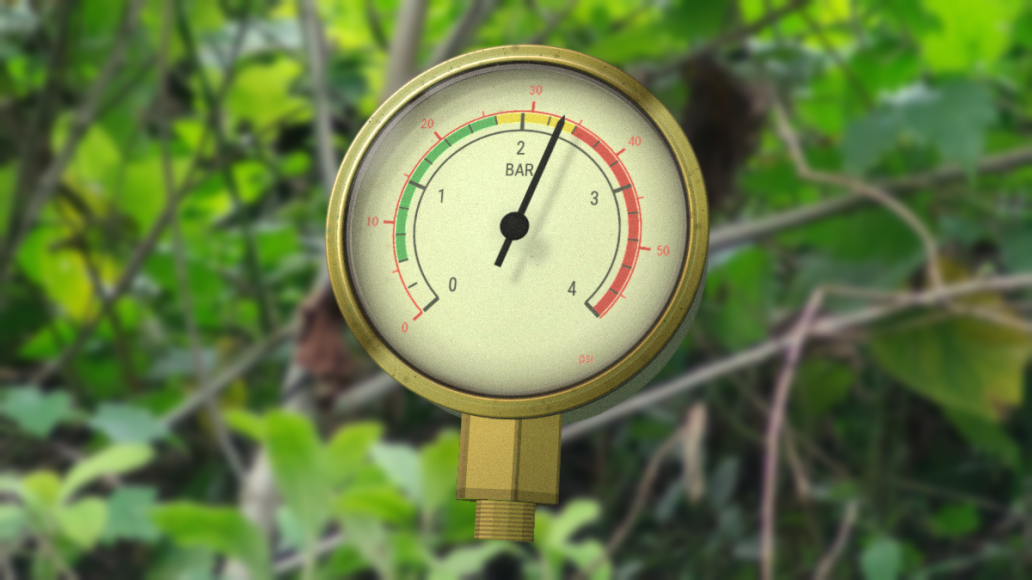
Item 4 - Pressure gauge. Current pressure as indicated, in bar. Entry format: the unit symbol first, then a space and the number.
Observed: bar 2.3
